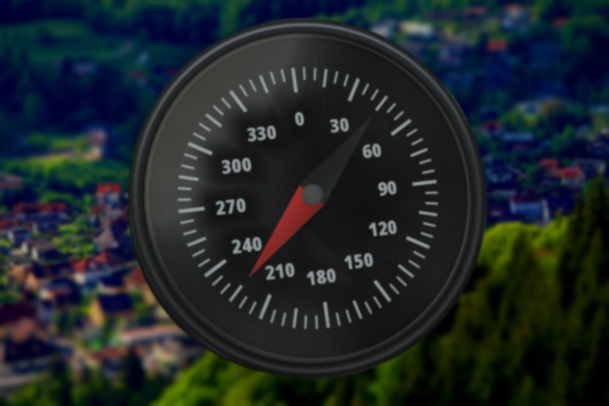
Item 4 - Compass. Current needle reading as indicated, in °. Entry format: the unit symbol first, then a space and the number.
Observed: ° 225
